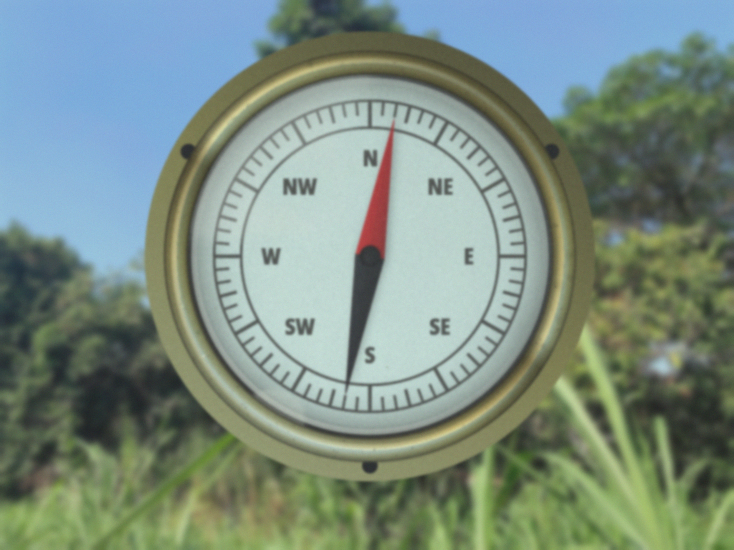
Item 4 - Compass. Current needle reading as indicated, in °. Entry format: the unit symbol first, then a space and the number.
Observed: ° 10
